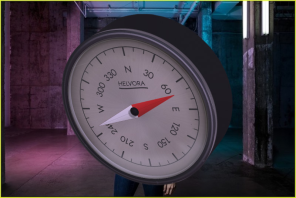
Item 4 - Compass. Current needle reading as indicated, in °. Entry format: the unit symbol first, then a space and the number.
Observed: ° 70
